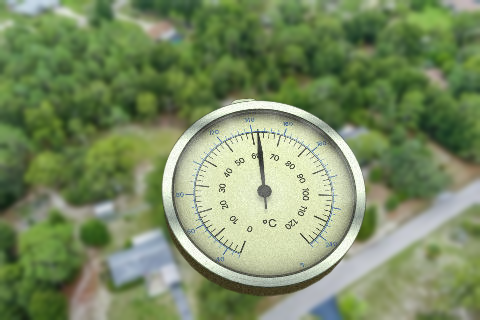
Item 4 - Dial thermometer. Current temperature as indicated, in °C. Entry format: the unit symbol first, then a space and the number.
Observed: °C 62
